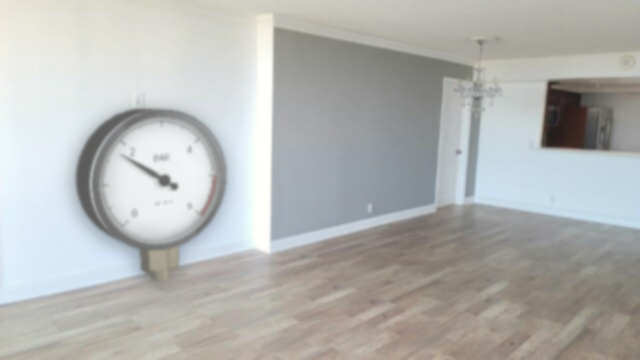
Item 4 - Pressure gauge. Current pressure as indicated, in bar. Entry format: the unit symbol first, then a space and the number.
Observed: bar 1.75
